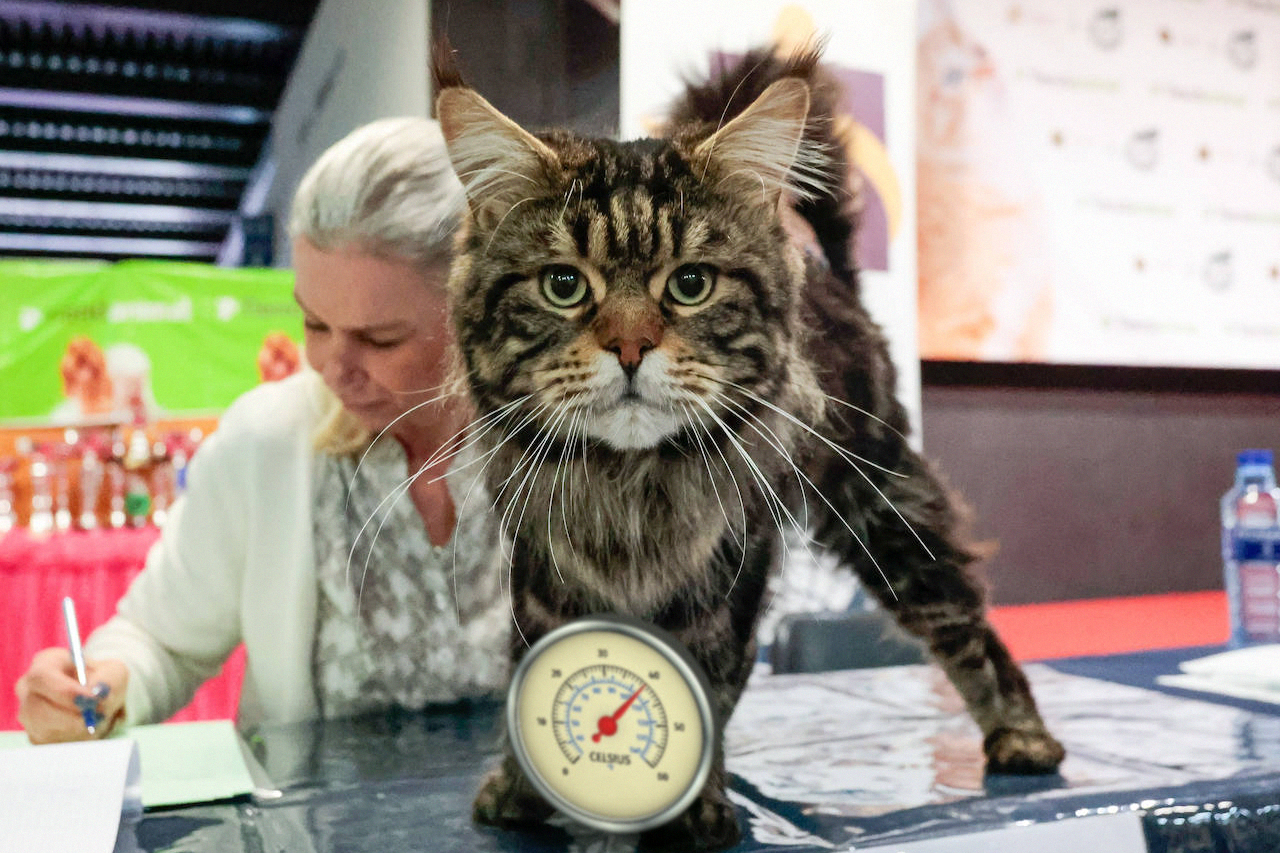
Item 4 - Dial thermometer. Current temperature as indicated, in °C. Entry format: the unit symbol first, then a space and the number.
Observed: °C 40
